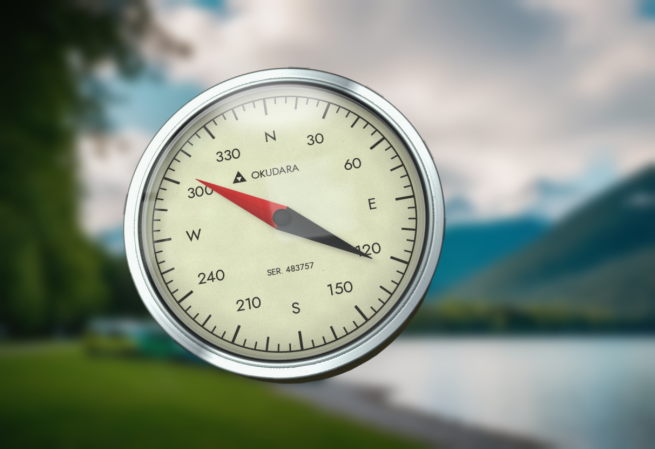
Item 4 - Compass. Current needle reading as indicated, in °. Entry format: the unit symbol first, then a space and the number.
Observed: ° 305
